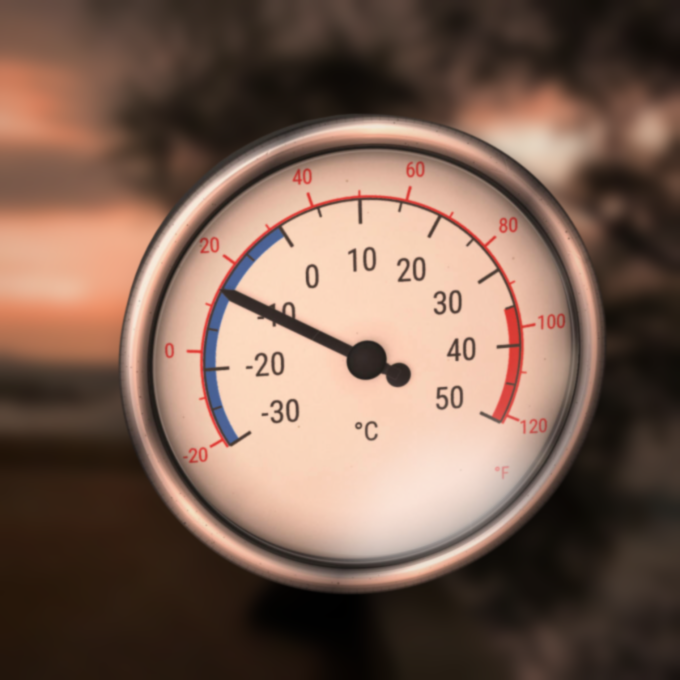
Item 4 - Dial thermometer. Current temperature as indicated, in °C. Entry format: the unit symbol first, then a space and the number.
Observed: °C -10
